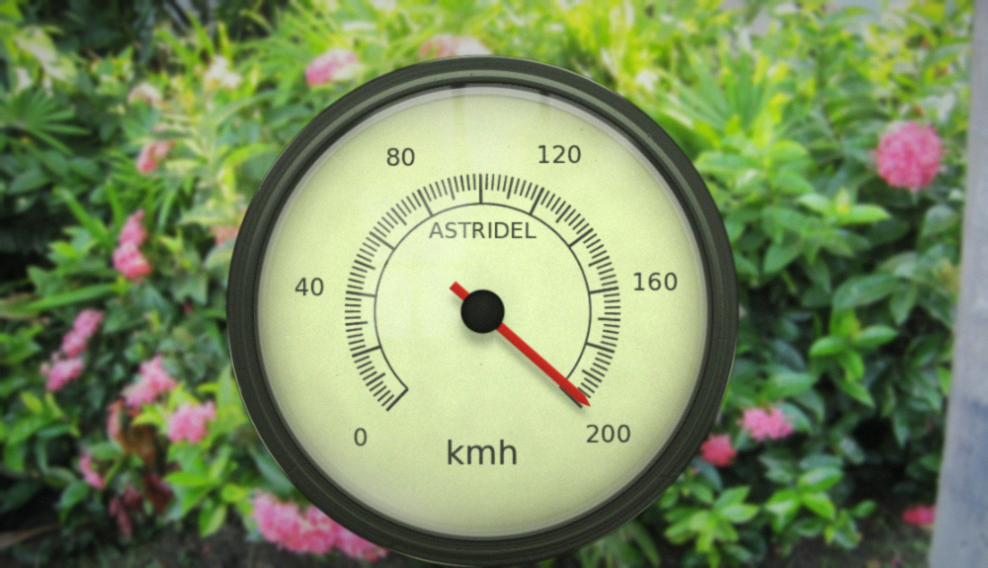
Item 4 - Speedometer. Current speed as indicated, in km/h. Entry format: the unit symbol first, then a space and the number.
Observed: km/h 198
